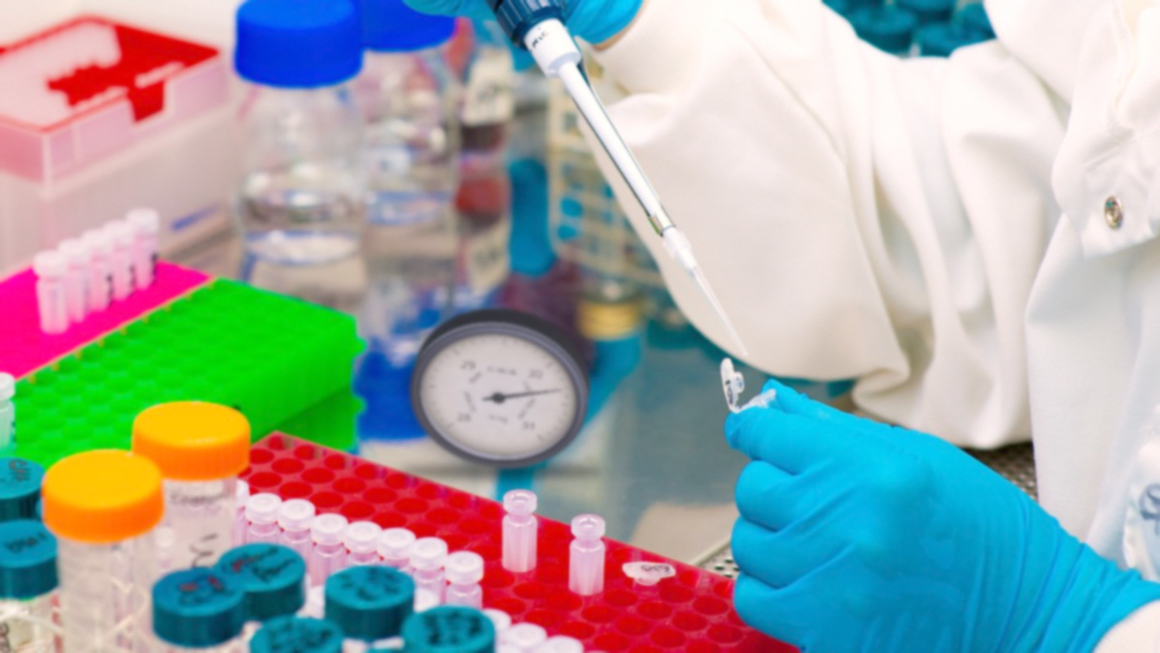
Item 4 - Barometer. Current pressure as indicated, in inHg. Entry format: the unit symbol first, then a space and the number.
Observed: inHg 30.3
